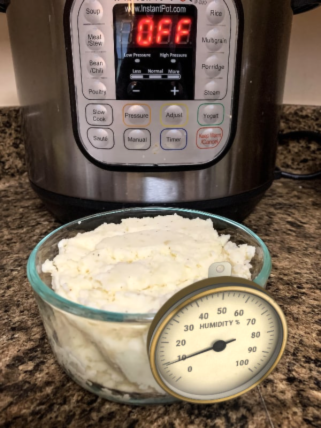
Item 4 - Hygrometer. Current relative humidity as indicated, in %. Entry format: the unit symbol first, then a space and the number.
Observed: % 10
